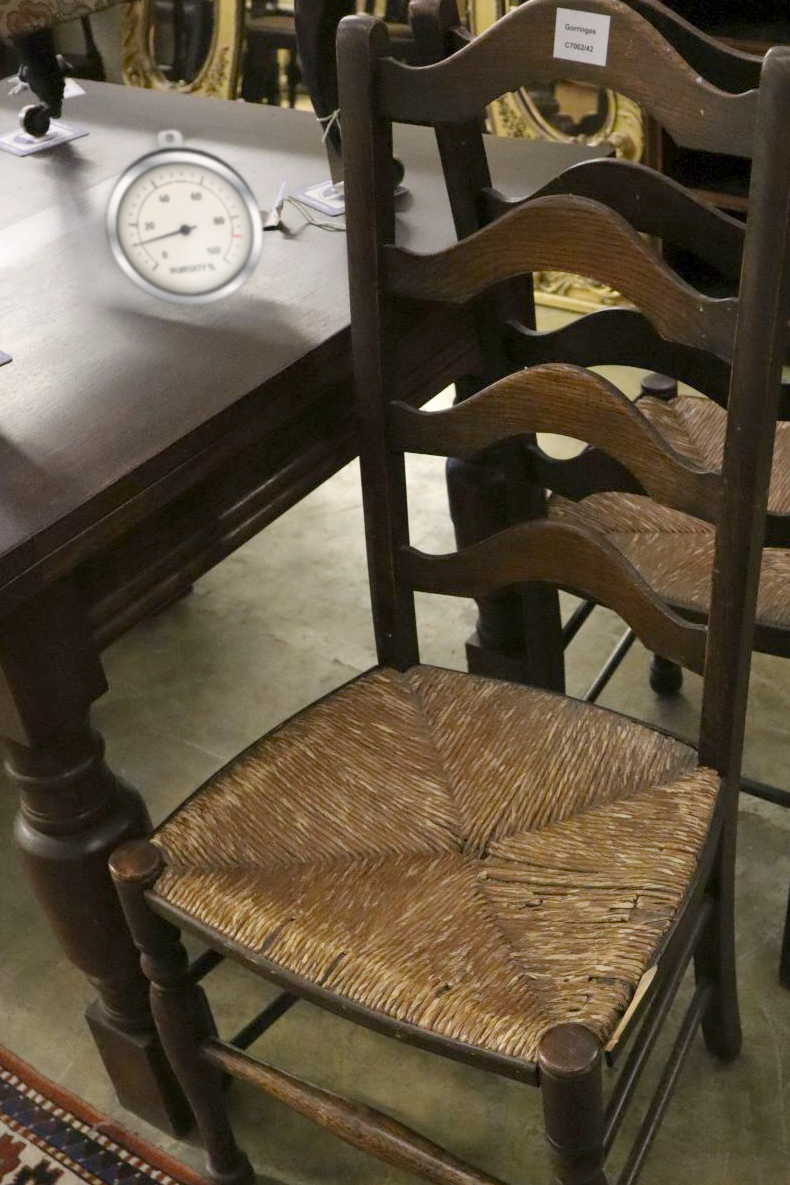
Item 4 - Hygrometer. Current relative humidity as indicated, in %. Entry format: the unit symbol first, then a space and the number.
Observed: % 12
